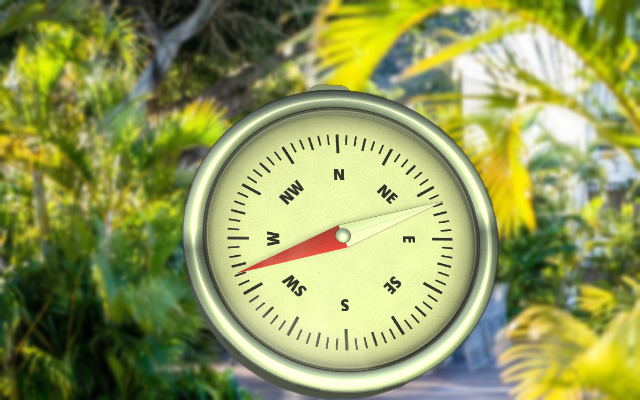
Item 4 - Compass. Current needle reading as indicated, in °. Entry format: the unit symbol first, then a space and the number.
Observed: ° 250
